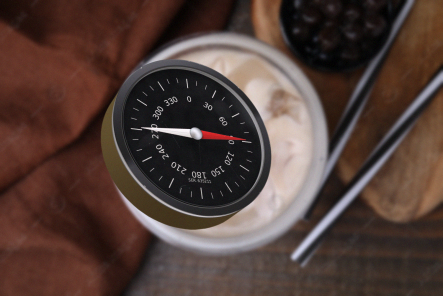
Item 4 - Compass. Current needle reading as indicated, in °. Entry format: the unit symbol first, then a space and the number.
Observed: ° 90
